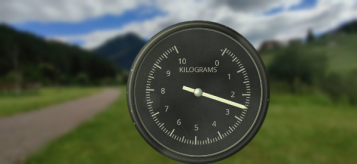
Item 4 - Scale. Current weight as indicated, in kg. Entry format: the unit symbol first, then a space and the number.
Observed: kg 2.5
